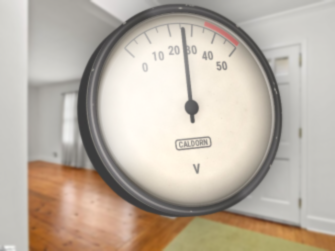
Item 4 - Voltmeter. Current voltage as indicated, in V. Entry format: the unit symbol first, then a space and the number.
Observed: V 25
